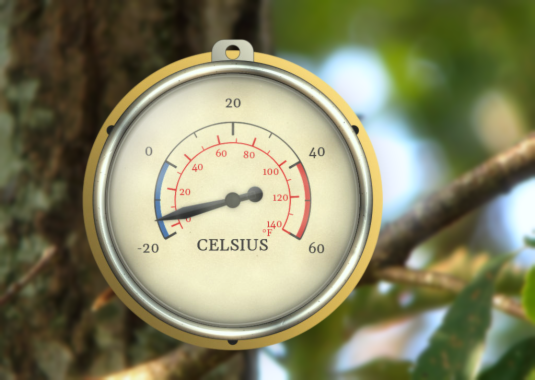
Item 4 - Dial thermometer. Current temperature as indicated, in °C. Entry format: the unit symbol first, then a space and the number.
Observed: °C -15
